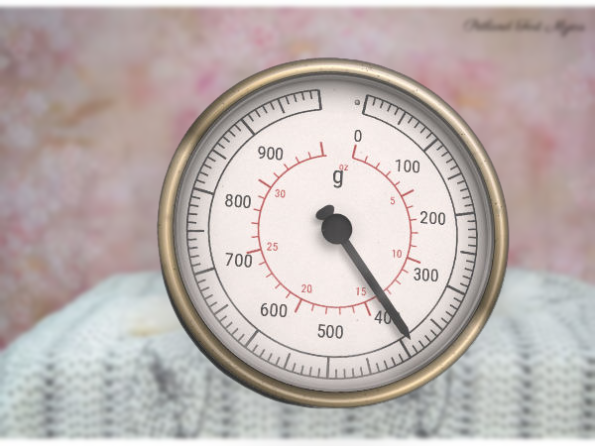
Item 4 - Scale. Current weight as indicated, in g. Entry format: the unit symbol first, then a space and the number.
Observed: g 390
